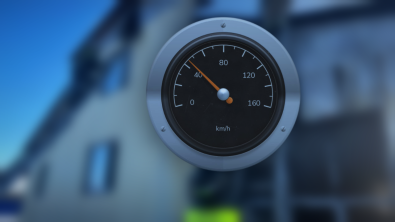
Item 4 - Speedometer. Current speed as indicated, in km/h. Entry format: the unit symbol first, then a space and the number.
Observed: km/h 45
